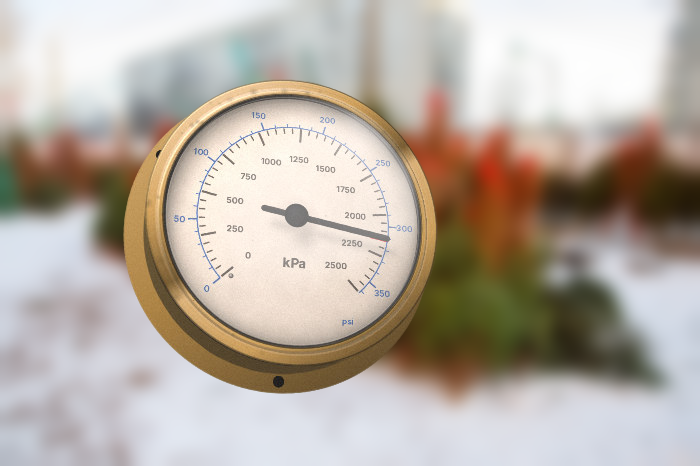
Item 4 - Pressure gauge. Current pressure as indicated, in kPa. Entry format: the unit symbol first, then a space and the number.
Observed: kPa 2150
